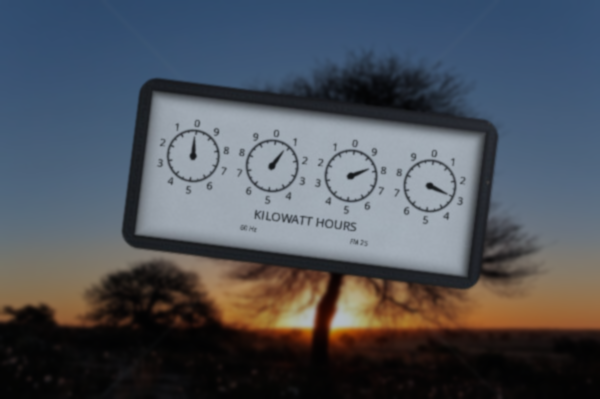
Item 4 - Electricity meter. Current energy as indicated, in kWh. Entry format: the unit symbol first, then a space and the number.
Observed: kWh 83
